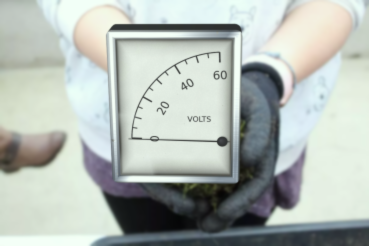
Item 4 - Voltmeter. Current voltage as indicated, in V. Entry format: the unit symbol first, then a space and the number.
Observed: V 0
